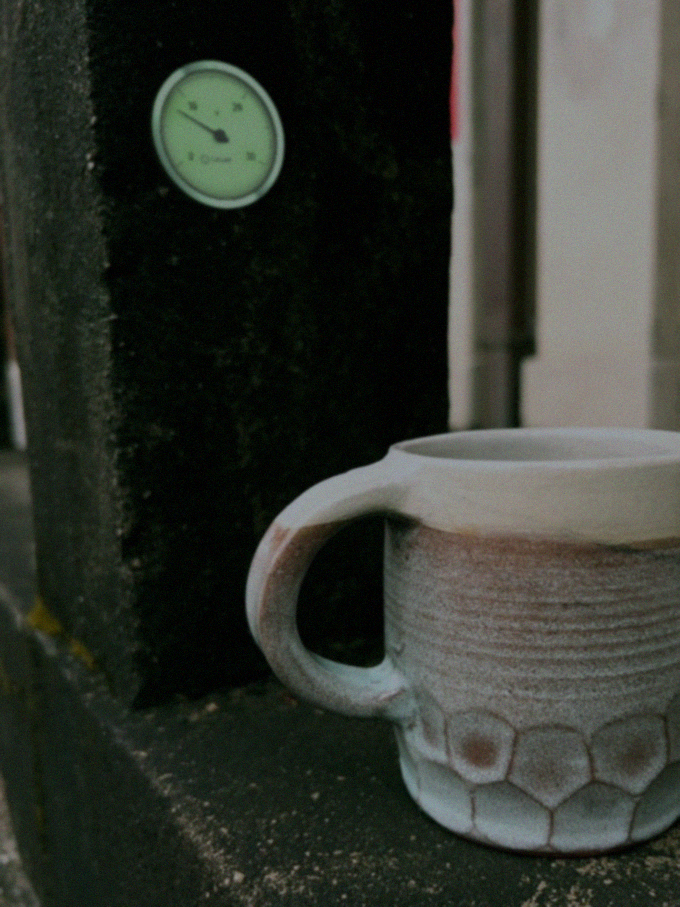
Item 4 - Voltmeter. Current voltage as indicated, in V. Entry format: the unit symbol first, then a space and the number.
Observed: V 7.5
